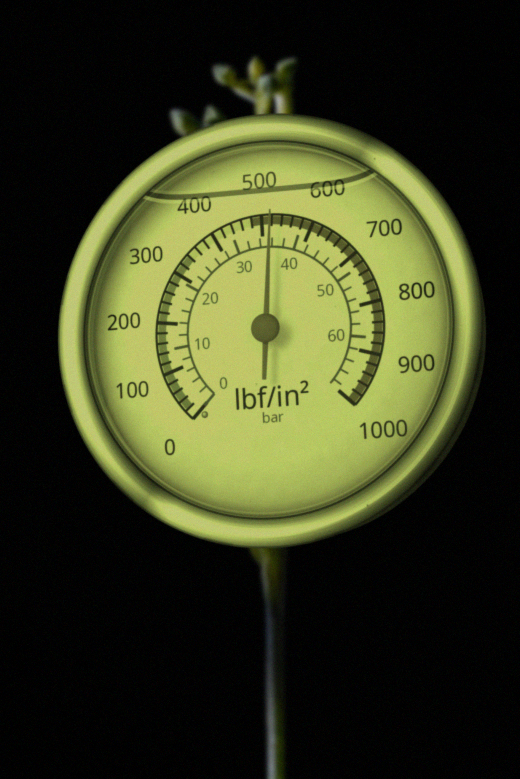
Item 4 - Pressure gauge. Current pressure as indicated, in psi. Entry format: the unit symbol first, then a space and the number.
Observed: psi 520
